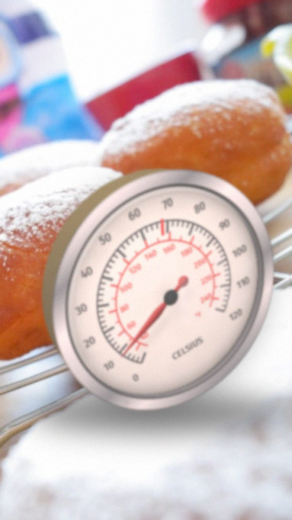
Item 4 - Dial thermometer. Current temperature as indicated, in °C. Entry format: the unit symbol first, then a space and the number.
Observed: °C 10
